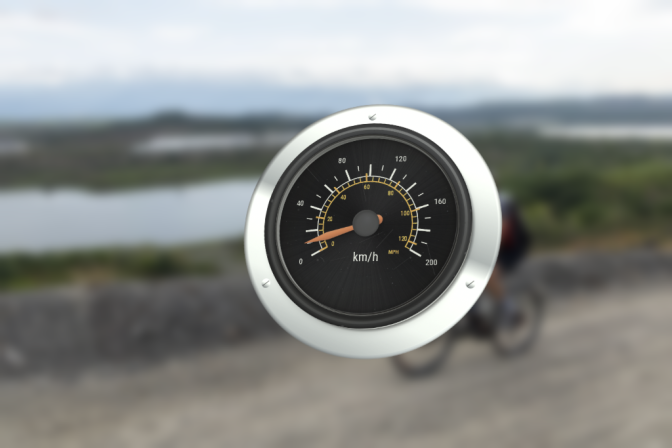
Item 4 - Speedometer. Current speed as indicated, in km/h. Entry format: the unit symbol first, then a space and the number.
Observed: km/h 10
